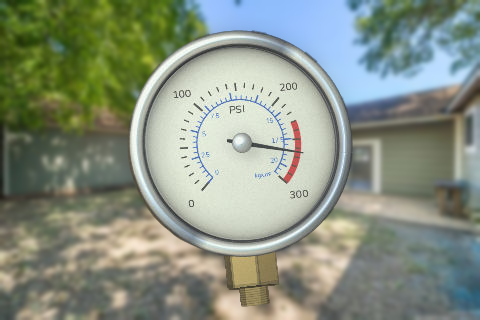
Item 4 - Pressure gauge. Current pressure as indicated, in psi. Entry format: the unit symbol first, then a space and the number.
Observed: psi 265
